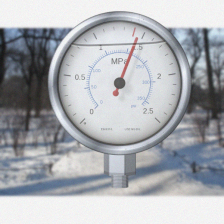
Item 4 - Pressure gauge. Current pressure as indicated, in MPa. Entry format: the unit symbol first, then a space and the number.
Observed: MPa 1.45
